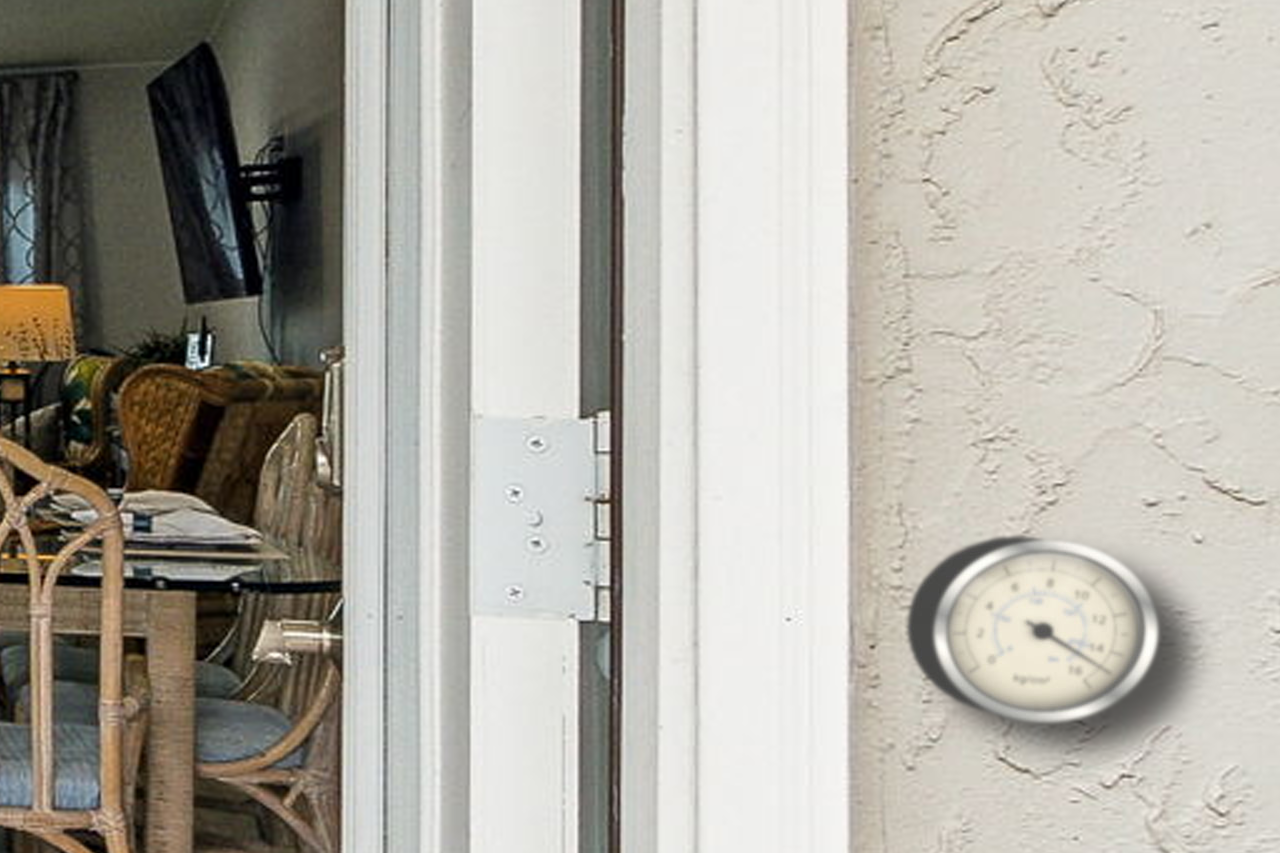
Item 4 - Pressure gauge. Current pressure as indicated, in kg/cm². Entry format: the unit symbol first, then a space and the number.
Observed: kg/cm² 15
